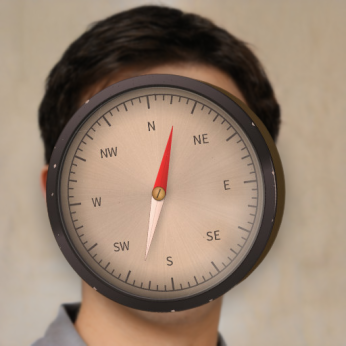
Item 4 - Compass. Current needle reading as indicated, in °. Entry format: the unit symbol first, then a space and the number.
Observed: ° 20
